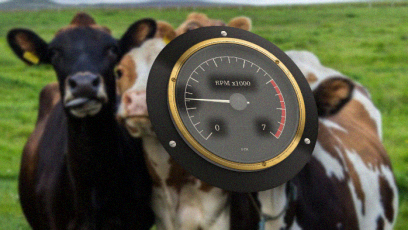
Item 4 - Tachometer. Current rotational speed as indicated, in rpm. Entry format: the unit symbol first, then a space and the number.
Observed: rpm 1250
